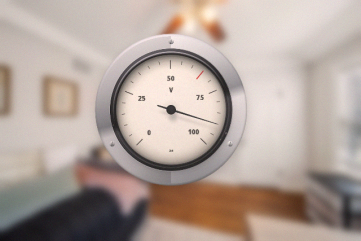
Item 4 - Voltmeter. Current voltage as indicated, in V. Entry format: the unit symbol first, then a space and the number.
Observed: V 90
